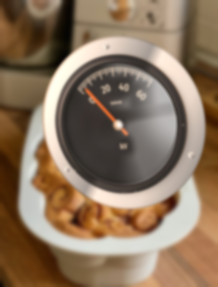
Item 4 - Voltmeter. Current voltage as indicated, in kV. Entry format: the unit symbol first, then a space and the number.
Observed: kV 5
